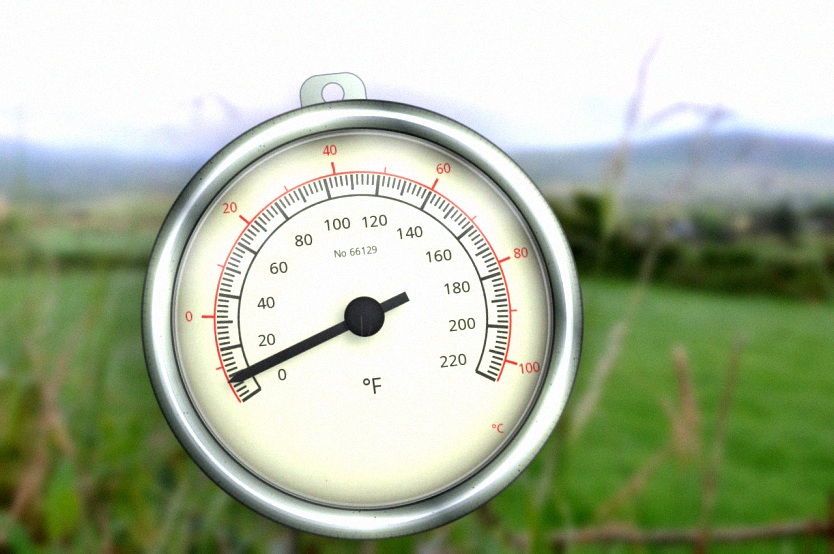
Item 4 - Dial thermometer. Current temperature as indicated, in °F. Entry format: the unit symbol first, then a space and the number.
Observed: °F 8
